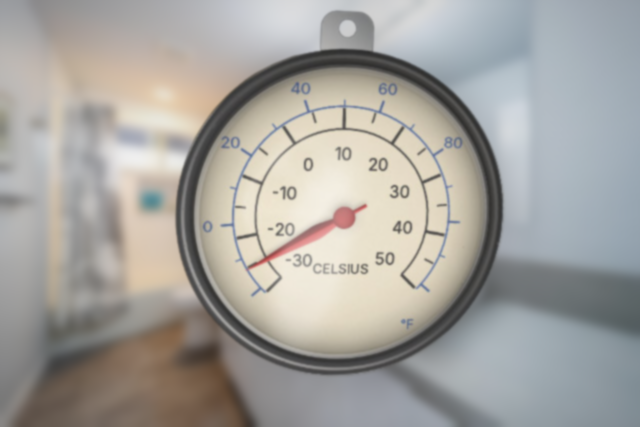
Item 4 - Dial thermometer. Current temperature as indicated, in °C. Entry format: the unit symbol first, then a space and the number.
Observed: °C -25
